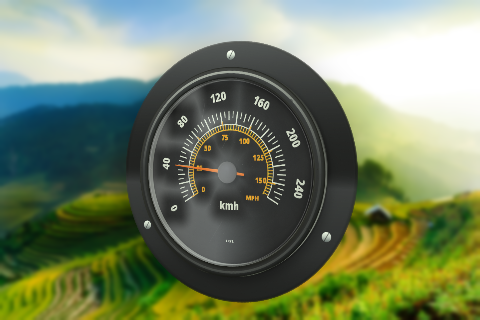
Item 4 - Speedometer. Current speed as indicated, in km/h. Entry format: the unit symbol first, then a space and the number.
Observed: km/h 40
